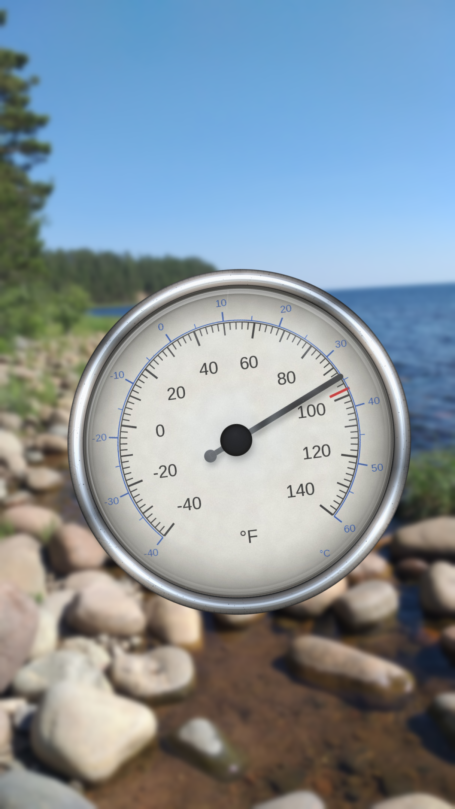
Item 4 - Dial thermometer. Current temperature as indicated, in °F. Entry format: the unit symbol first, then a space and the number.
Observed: °F 94
